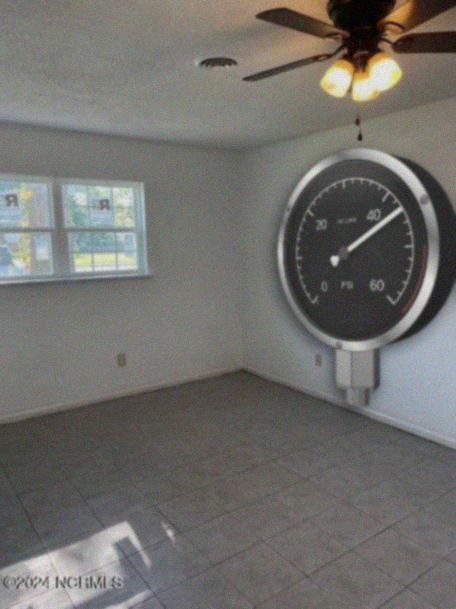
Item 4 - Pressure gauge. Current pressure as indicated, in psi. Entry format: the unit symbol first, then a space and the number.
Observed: psi 44
